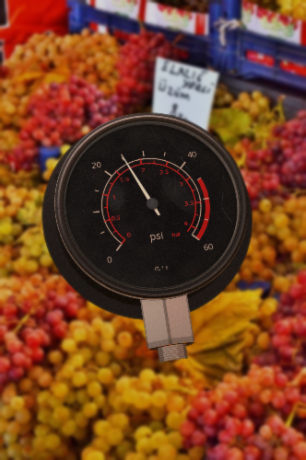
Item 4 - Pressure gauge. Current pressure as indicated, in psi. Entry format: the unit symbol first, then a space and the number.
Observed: psi 25
